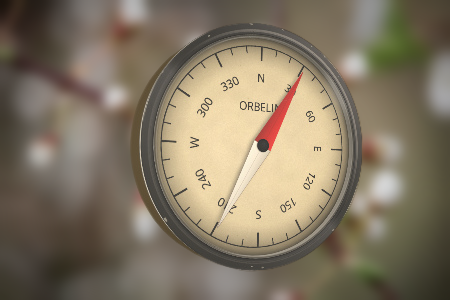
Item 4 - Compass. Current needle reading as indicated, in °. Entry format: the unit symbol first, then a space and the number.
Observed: ° 30
